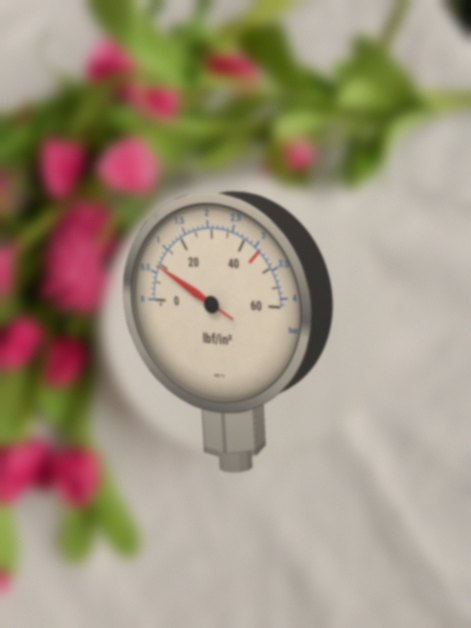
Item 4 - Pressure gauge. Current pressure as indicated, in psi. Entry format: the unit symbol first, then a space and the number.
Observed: psi 10
